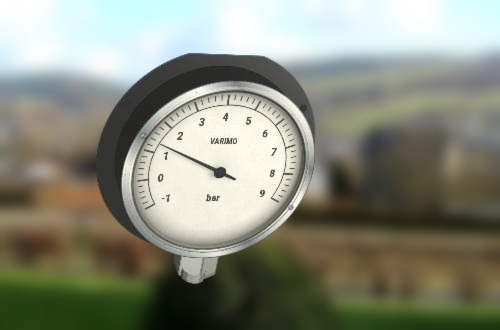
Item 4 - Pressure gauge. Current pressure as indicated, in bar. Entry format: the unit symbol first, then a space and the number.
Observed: bar 1.4
